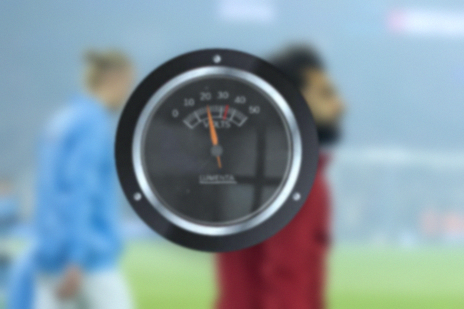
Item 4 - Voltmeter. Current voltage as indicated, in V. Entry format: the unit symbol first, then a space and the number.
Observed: V 20
